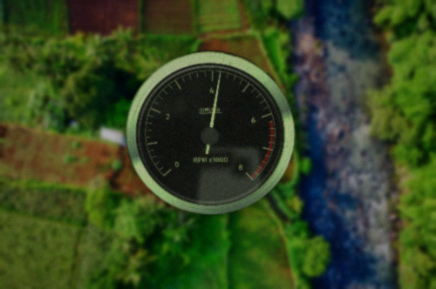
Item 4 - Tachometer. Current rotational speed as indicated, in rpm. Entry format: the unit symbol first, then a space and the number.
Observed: rpm 4200
